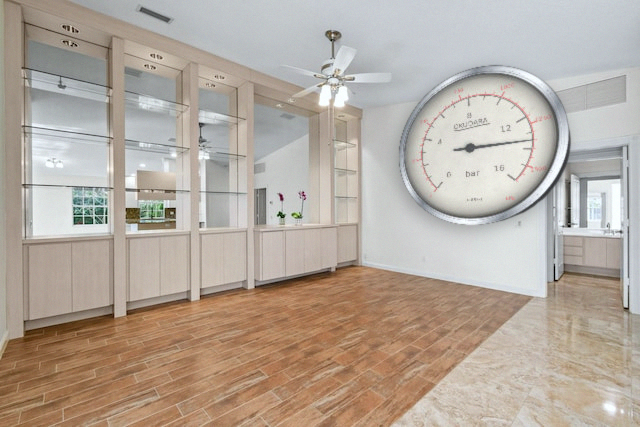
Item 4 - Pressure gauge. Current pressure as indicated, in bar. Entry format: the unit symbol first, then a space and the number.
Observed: bar 13.5
